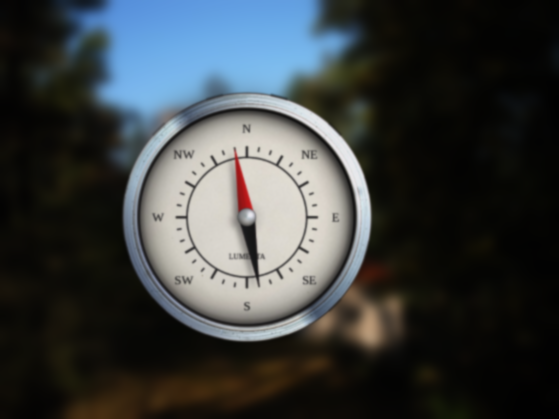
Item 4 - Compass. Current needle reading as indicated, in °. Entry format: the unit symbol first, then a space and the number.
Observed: ° 350
